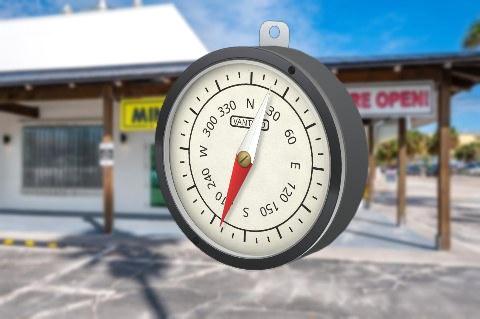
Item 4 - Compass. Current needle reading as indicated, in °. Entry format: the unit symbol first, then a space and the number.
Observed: ° 200
